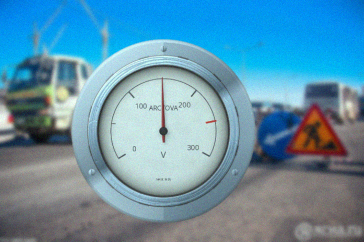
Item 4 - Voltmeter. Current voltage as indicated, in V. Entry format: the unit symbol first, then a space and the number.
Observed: V 150
